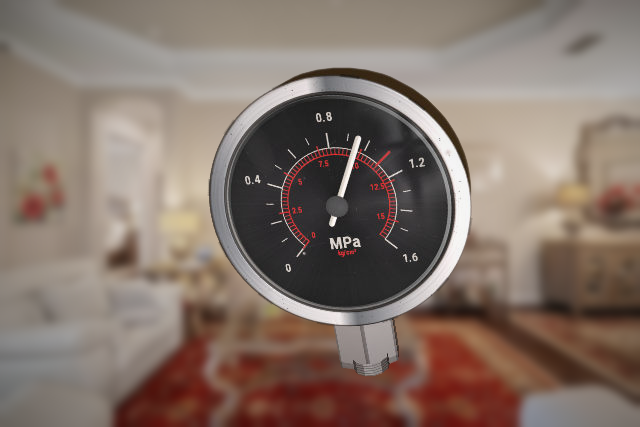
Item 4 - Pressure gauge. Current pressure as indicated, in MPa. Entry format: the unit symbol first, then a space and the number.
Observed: MPa 0.95
